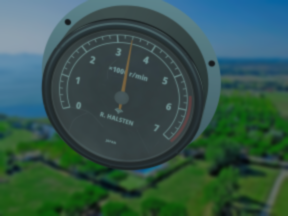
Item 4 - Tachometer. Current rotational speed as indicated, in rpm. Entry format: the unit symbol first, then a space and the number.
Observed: rpm 3400
